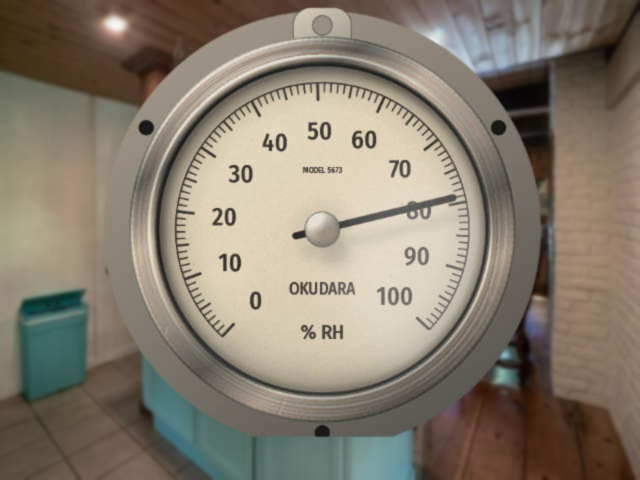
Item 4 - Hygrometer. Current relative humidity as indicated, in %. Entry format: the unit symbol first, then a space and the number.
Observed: % 79
